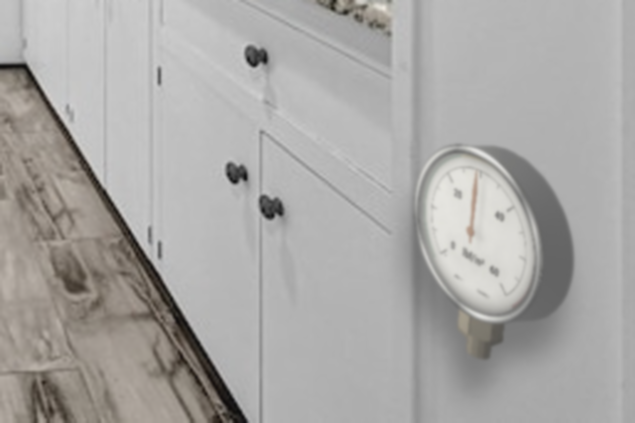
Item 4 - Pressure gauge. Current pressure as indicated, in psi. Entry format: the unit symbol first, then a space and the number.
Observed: psi 30
